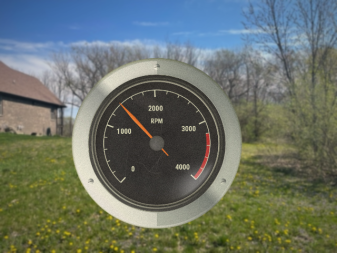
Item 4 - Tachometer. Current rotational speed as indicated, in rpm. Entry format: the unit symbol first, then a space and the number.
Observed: rpm 1400
